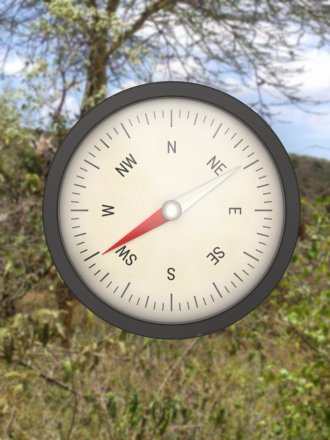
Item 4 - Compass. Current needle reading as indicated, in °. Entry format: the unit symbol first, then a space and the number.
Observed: ° 237.5
